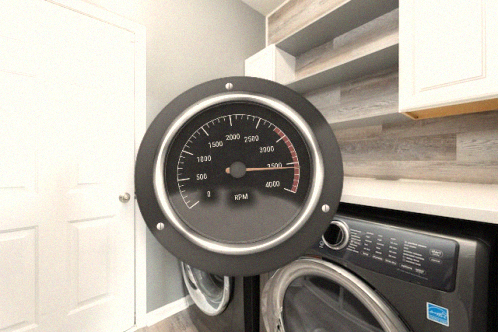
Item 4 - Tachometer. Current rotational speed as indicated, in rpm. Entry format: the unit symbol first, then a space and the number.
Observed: rpm 3600
